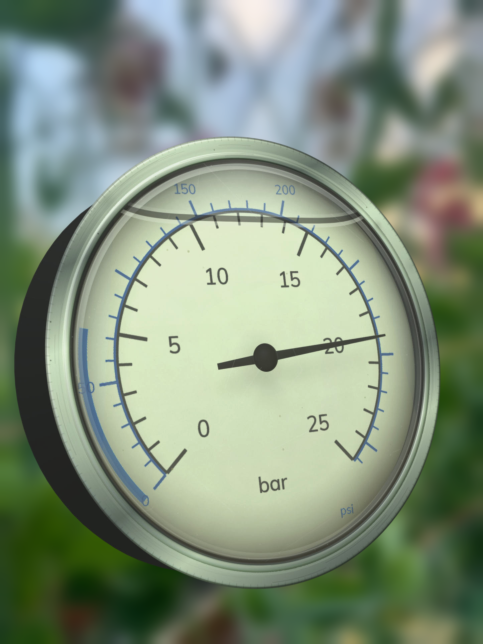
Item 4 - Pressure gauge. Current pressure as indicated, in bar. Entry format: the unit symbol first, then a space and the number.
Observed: bar 20
